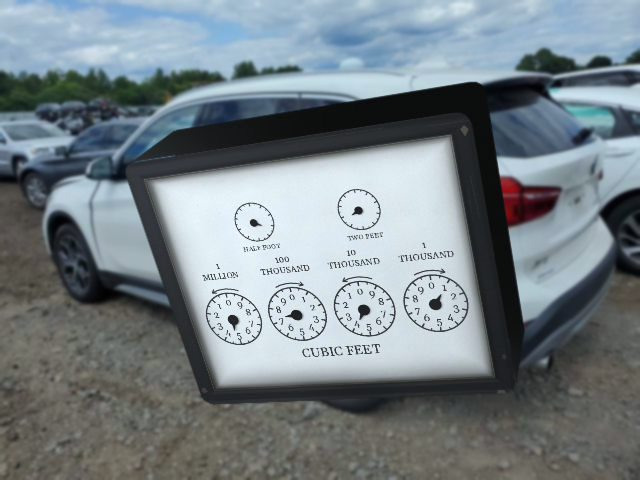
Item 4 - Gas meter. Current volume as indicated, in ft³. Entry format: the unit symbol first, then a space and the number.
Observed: ft³ 474100
